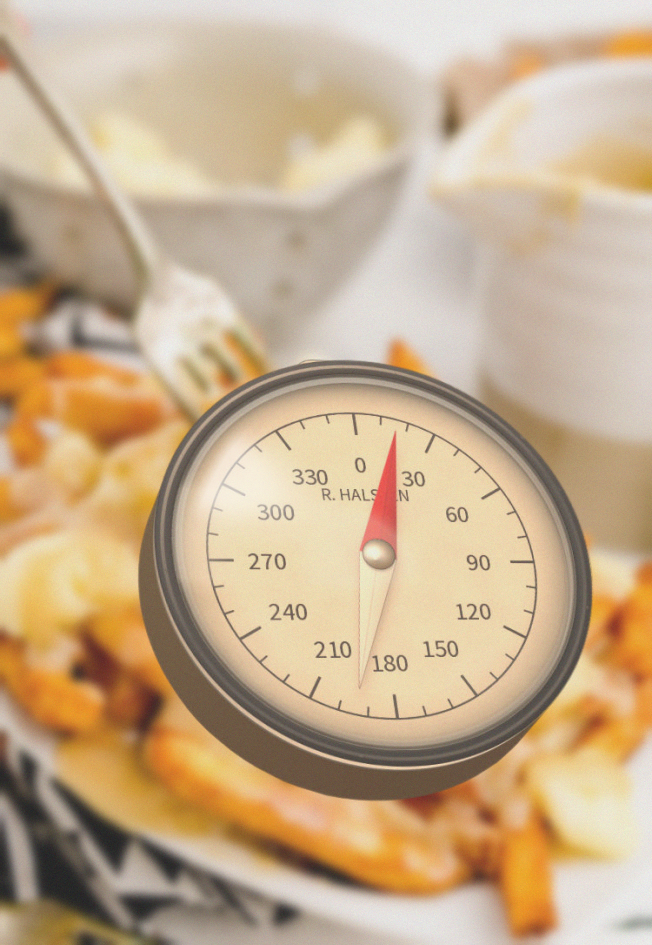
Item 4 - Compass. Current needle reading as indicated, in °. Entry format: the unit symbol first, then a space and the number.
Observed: ° 15
